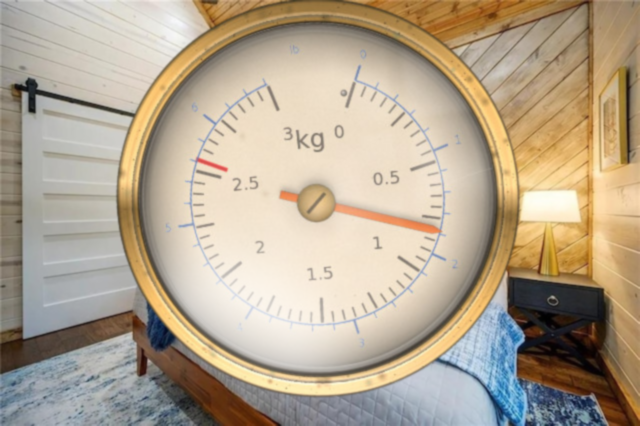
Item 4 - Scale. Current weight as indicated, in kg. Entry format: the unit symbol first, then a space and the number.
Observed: kg 0.8
